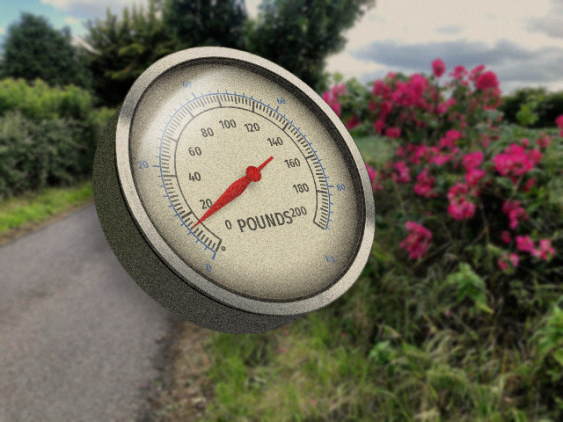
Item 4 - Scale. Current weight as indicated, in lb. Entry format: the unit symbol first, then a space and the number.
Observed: lb 14
